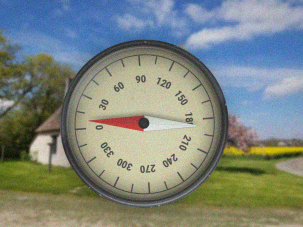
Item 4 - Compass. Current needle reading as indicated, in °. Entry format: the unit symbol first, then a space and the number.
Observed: ° 7.5
